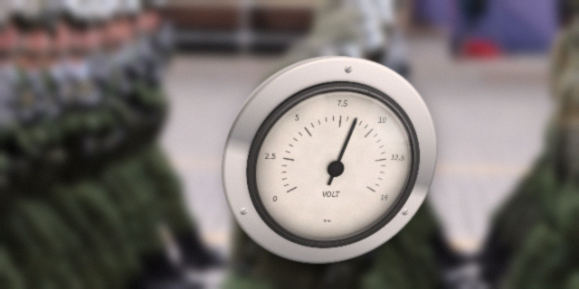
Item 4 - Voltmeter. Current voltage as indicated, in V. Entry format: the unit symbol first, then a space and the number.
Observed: V 8.5
